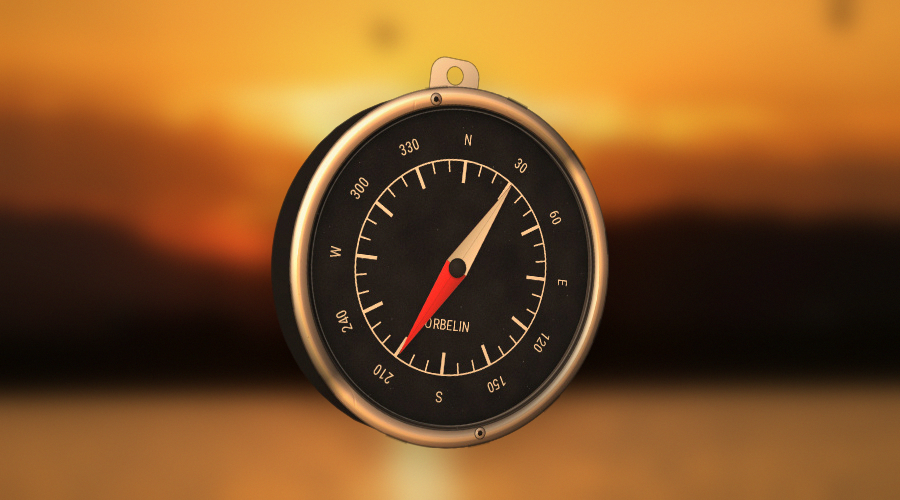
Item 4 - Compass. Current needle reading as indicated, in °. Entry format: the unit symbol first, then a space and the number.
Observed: ° 210
